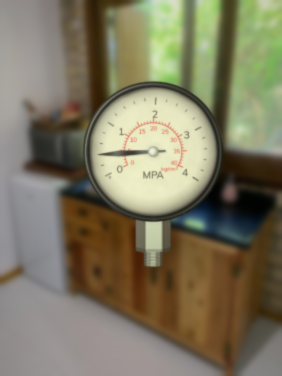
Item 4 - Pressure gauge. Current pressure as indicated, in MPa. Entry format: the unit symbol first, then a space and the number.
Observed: MPa 0.4
